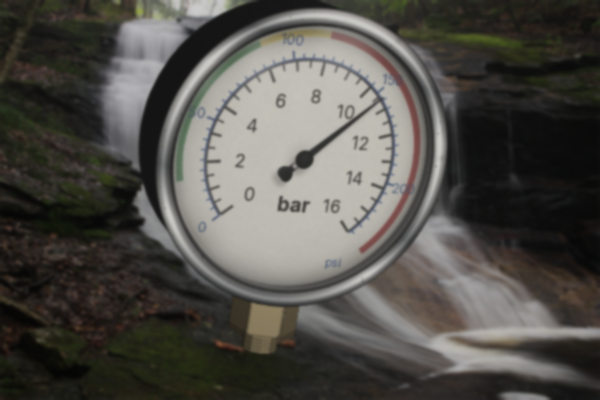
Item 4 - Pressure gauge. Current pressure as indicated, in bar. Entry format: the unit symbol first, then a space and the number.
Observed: bar 10.5
